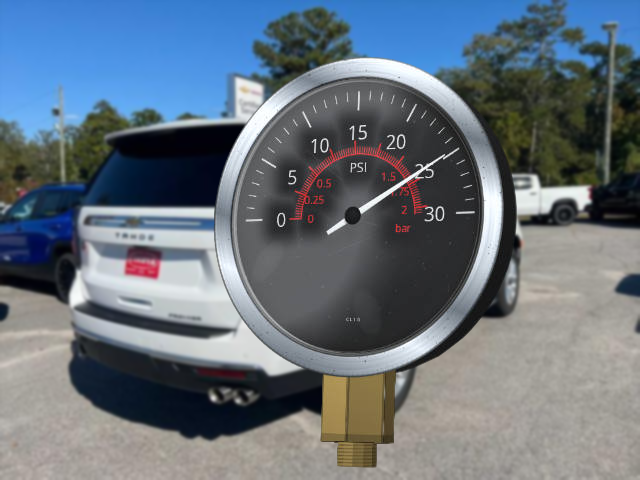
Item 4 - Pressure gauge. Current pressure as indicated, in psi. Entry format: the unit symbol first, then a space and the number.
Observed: psi 25
